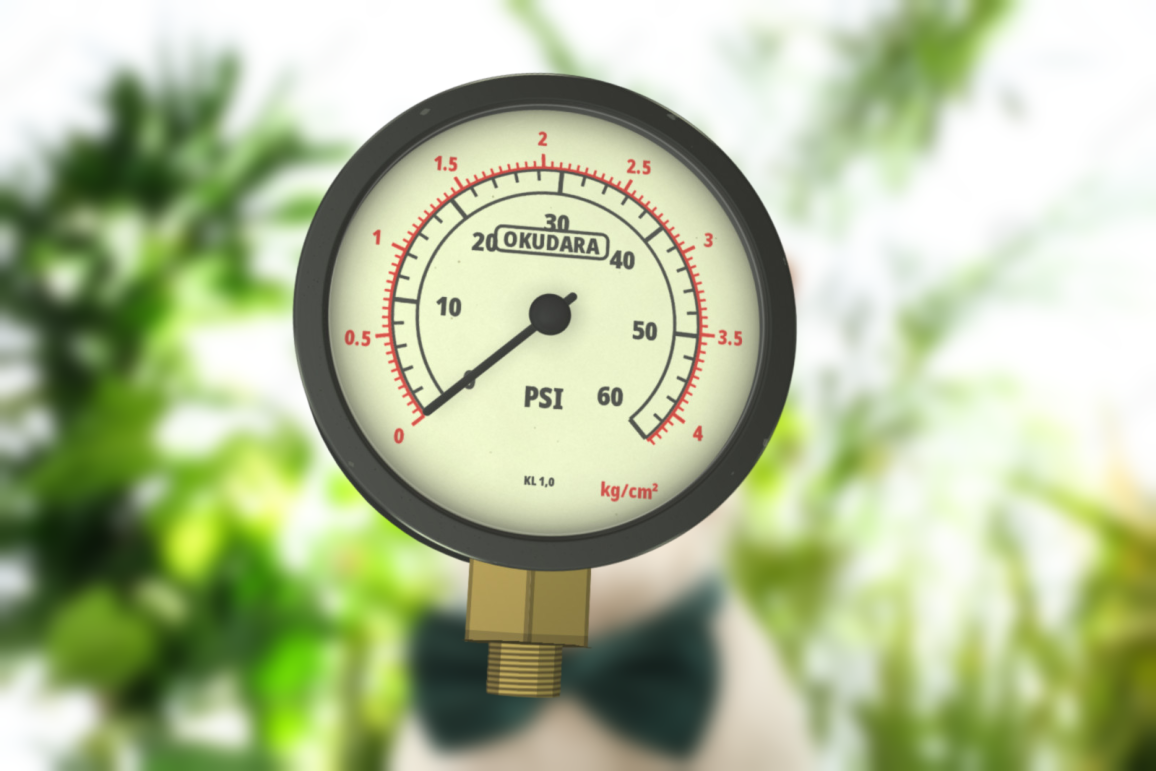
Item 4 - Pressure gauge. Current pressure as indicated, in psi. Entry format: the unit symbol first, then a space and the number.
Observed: psi 0
